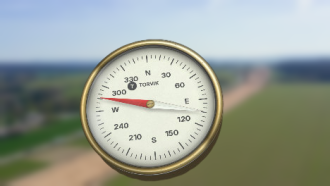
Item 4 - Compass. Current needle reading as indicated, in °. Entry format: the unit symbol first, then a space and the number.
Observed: ° 285
